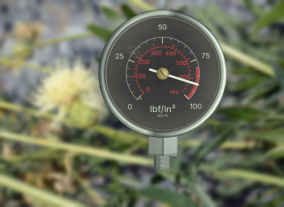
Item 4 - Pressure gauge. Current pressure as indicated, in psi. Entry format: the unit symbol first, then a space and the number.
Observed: psi 90
